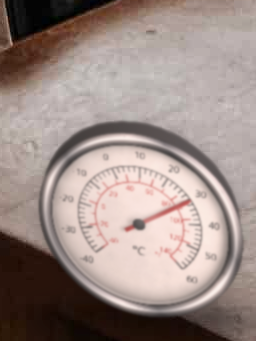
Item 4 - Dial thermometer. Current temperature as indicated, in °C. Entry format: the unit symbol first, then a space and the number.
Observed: °C 30
